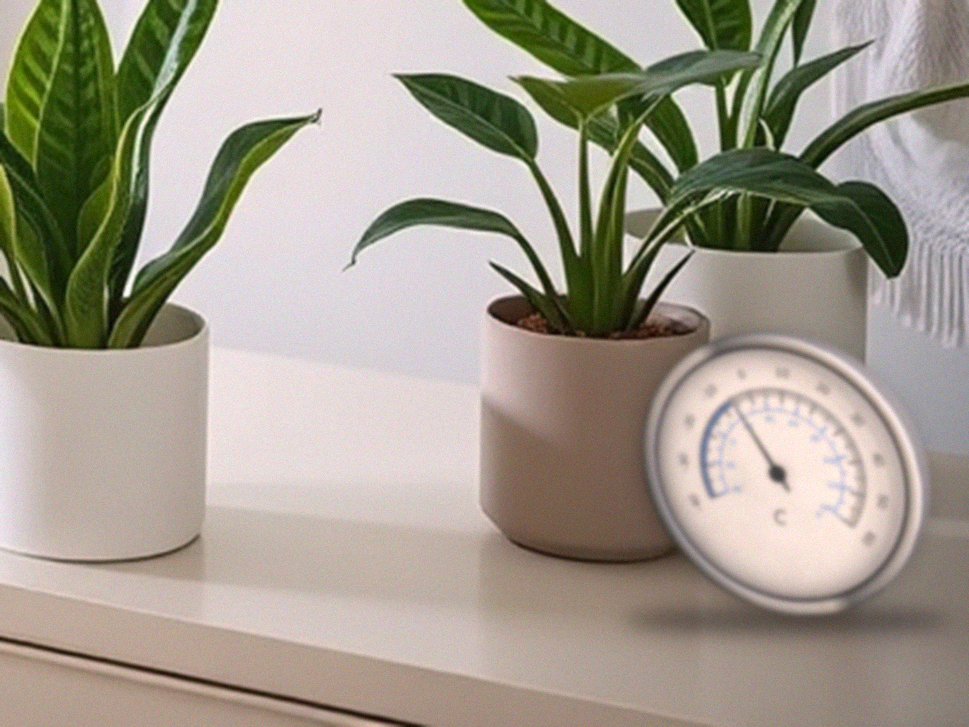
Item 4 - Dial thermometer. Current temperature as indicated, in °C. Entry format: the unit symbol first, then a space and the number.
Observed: °C -5
